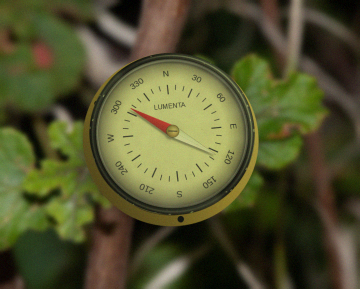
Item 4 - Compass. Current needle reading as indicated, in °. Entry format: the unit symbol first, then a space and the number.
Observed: ° 305
